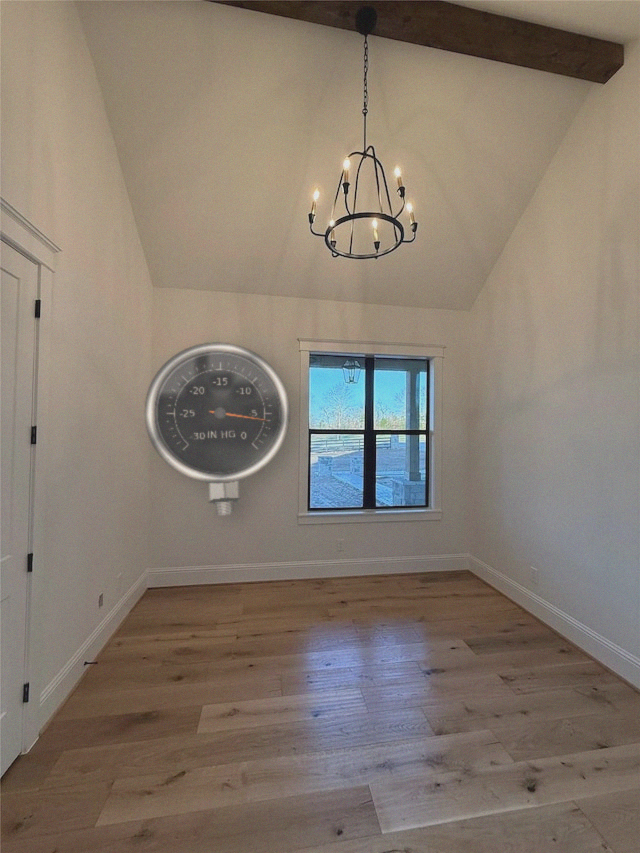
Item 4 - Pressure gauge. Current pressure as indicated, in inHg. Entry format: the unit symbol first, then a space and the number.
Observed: inHg -4
